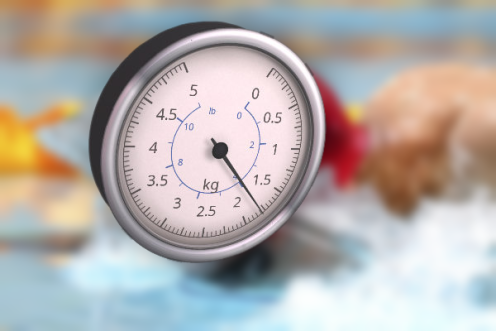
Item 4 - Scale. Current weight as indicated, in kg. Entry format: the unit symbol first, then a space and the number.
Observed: kg 1.8
